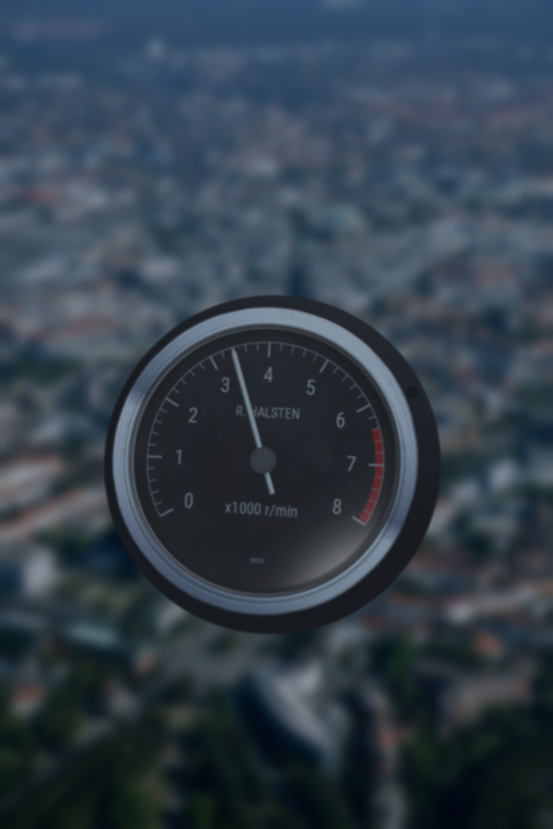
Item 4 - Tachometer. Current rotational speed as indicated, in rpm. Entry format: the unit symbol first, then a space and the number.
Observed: rpm 3400
